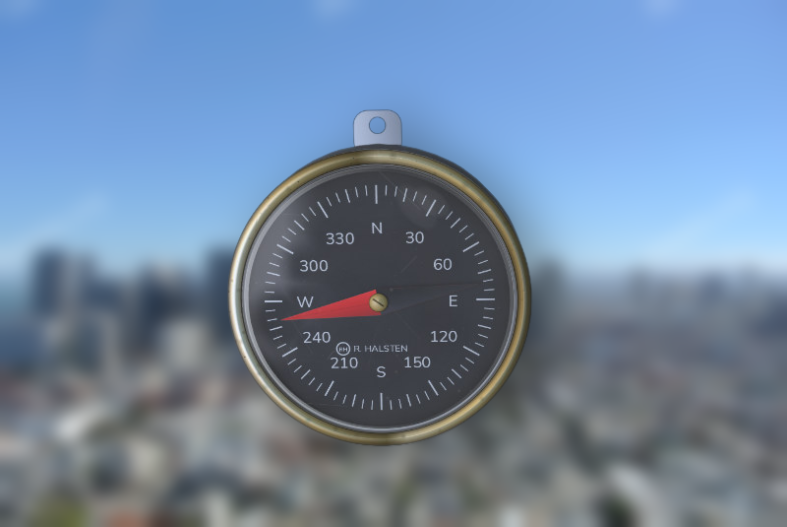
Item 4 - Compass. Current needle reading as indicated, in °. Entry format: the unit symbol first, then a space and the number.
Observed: ° 260
